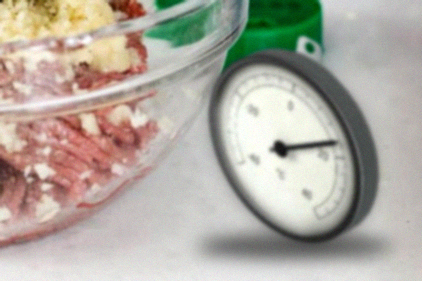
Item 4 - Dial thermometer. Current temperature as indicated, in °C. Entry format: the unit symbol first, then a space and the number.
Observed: °C 16
